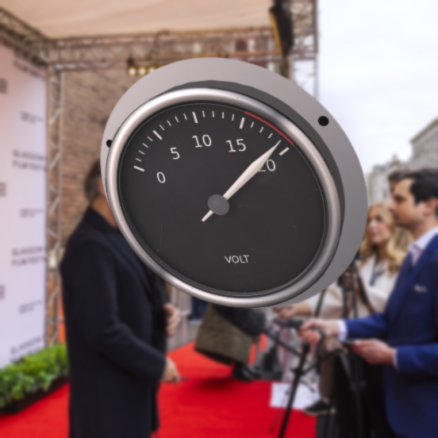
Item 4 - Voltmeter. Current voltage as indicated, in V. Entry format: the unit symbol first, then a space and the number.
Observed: V 19
